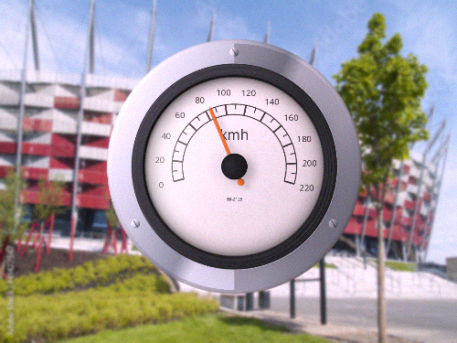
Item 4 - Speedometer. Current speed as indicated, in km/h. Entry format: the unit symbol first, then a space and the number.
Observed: km/h 85
